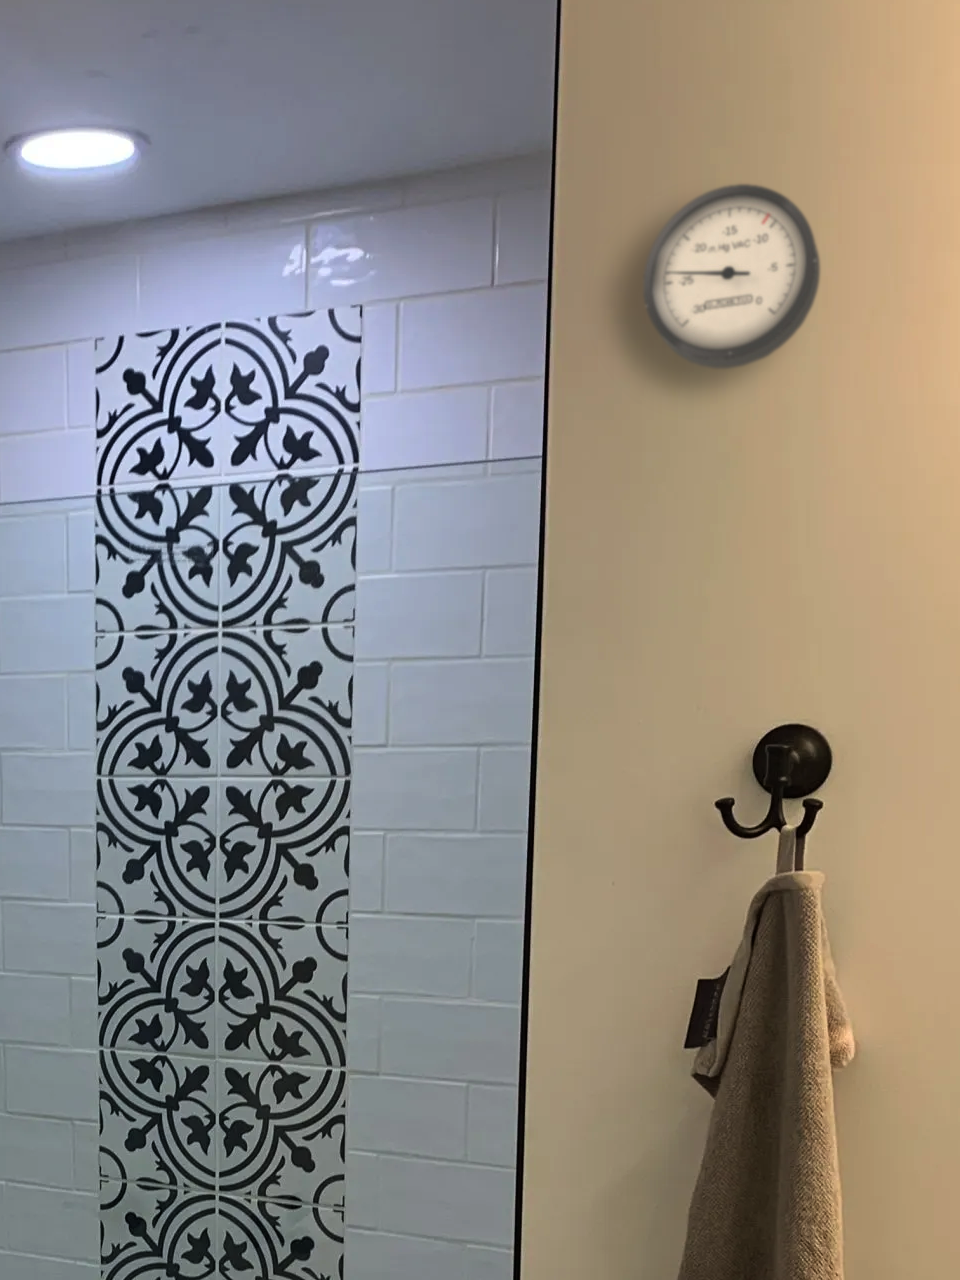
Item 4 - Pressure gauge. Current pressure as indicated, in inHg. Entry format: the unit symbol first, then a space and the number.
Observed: inHg -24
